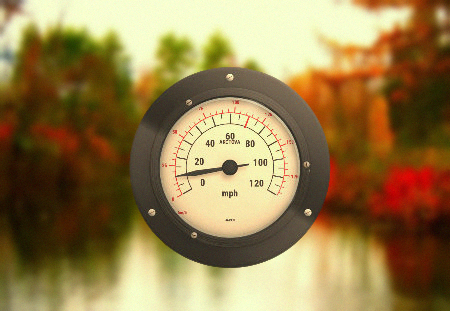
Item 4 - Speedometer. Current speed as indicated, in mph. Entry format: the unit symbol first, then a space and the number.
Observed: mph 10
